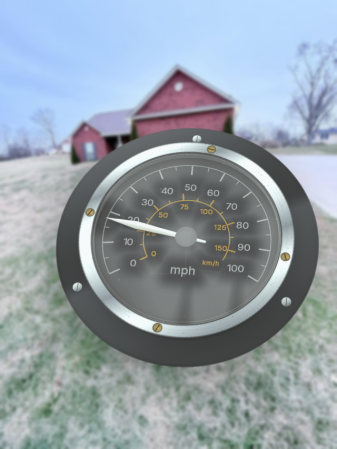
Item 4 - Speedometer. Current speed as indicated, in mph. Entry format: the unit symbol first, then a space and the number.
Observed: mph 17.5
